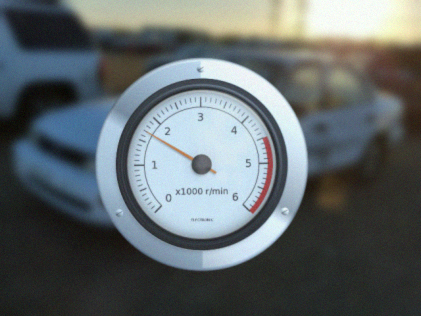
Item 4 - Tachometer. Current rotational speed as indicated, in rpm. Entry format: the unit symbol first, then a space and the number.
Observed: rpm 1700
